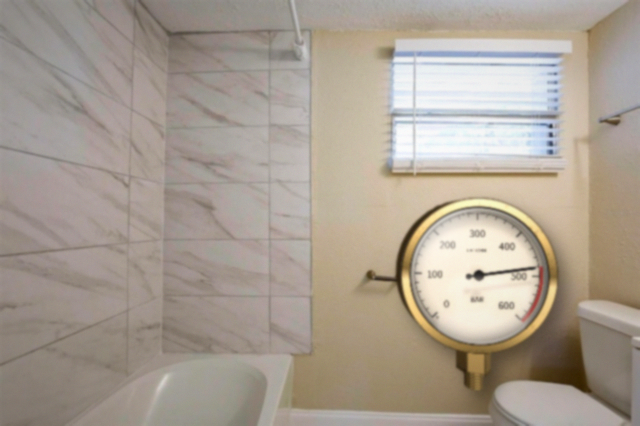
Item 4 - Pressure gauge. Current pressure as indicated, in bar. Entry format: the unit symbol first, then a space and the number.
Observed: bar 480
